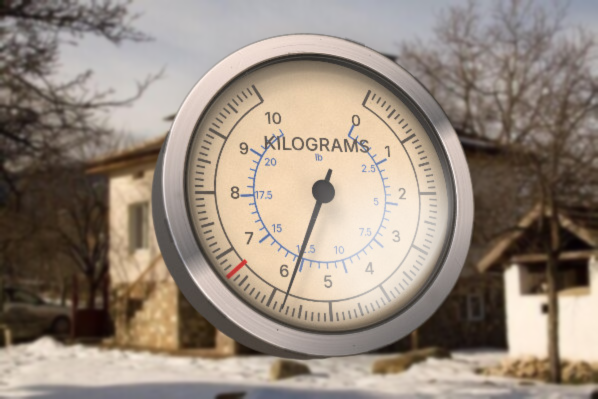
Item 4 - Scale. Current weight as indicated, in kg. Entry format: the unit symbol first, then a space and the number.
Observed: kg 5.8
